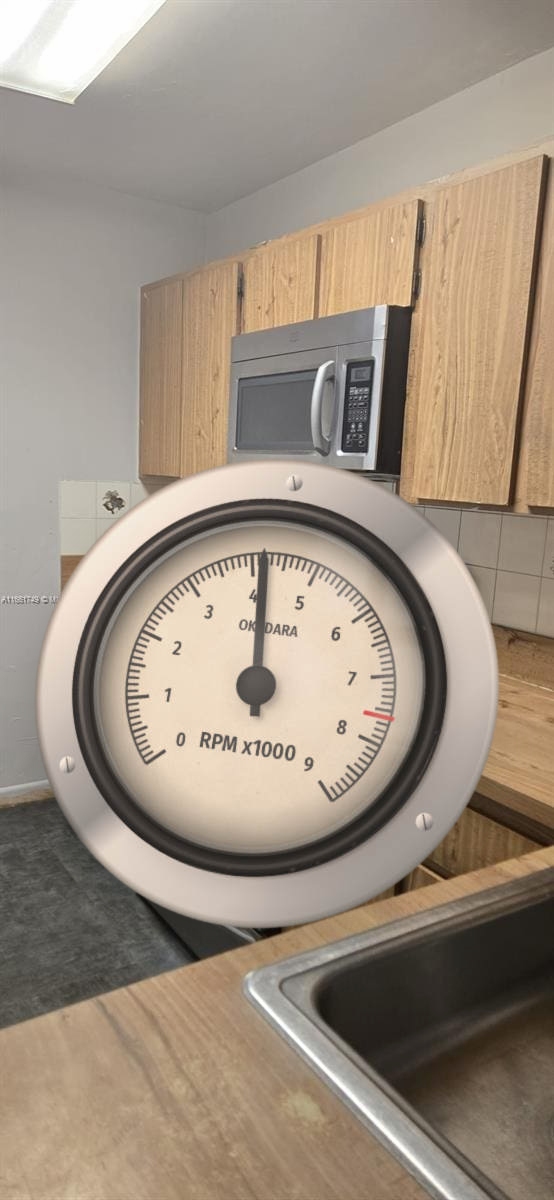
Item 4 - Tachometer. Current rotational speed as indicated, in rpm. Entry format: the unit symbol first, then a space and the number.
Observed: rpm 4200
